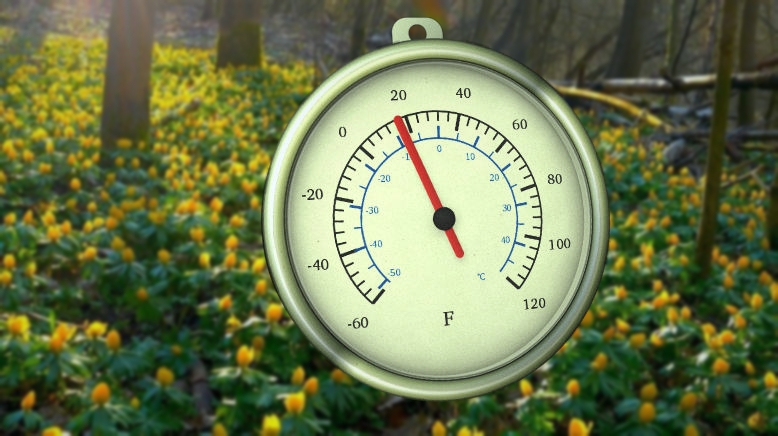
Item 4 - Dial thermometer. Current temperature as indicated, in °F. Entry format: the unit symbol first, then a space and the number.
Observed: °F 16
